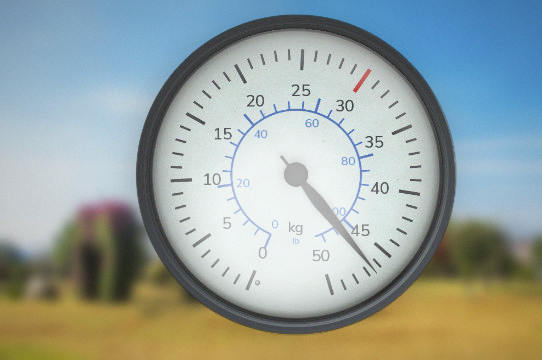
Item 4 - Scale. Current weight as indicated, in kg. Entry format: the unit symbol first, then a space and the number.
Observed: kg 46.5
